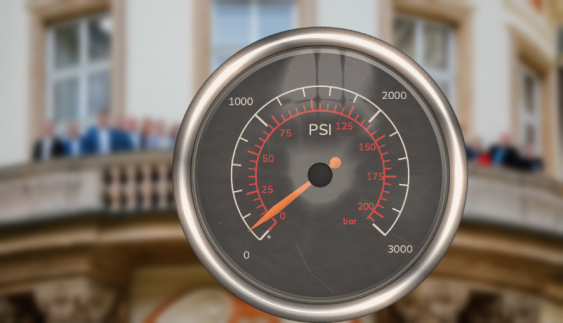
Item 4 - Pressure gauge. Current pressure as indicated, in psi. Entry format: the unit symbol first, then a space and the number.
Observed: psi 100
